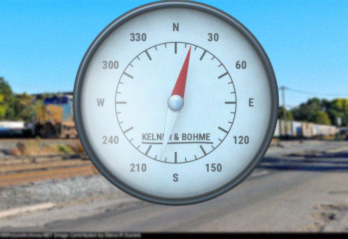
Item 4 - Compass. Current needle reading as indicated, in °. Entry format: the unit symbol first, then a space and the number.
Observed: ° 15
